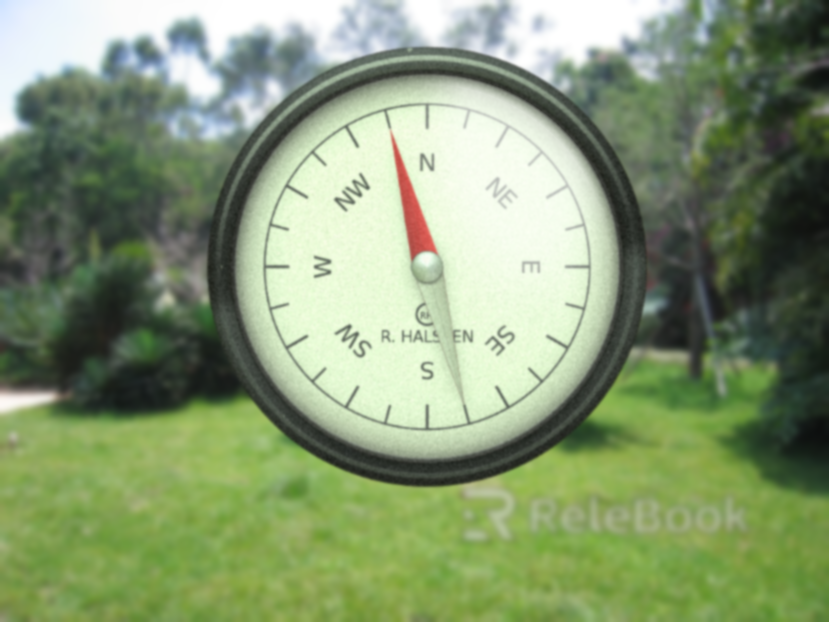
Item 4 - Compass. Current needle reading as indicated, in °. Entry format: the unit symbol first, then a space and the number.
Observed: ° 345
